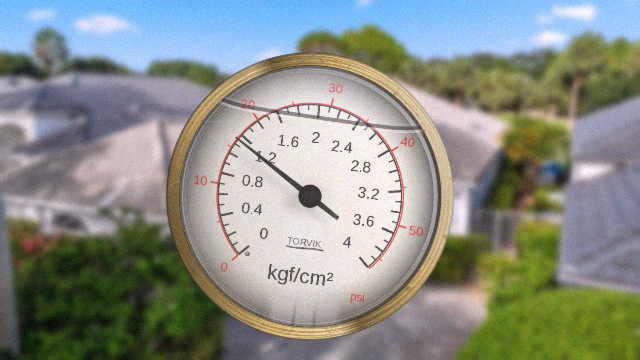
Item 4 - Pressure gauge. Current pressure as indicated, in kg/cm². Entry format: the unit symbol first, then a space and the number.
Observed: kg/cm² 1.15
